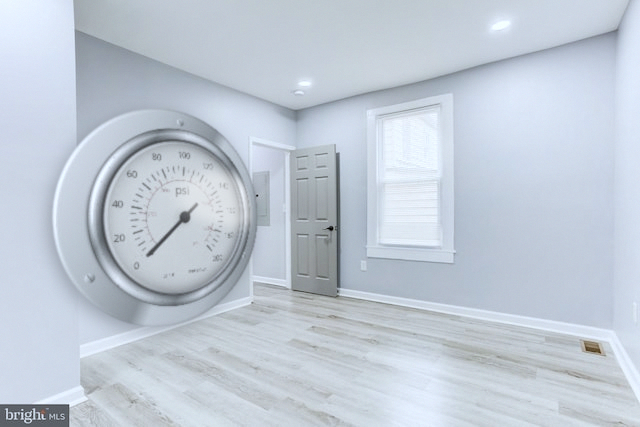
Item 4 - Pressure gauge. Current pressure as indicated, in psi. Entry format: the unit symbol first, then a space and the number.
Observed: psi 0
